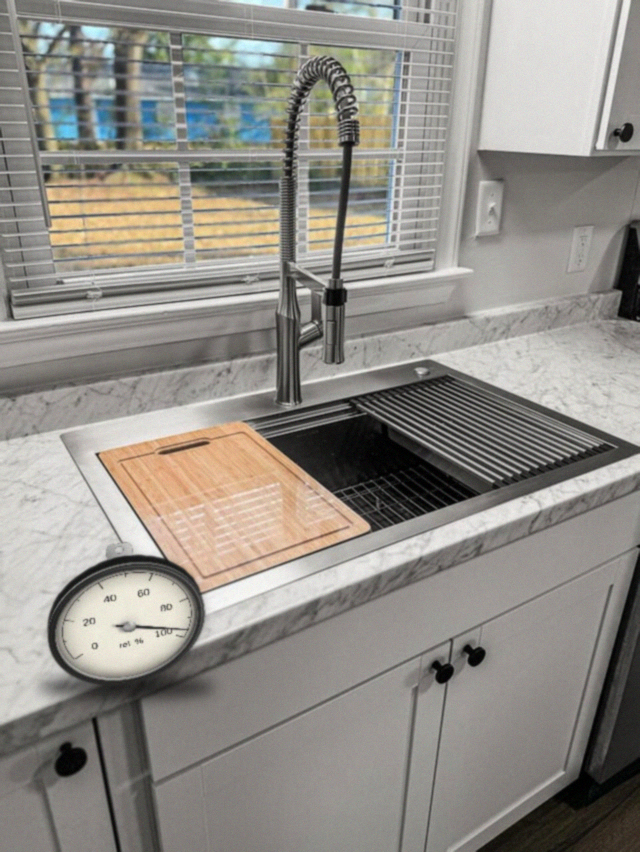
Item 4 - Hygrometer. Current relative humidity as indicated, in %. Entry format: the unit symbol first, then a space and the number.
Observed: % 95
